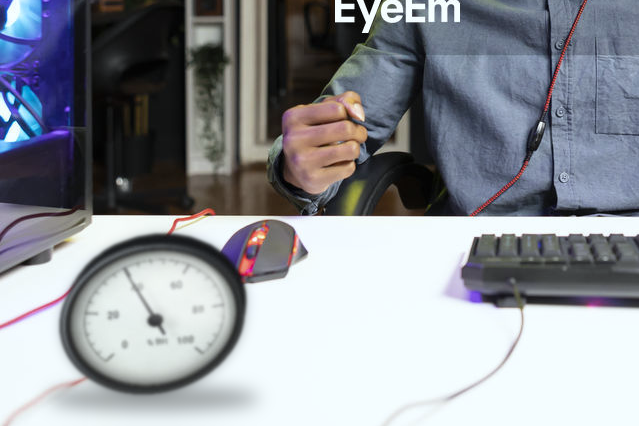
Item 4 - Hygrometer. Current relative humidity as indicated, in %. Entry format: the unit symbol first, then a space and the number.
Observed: % 40
